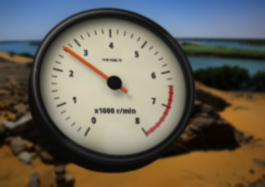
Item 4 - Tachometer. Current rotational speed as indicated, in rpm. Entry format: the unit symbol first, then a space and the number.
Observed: rpm 2600
